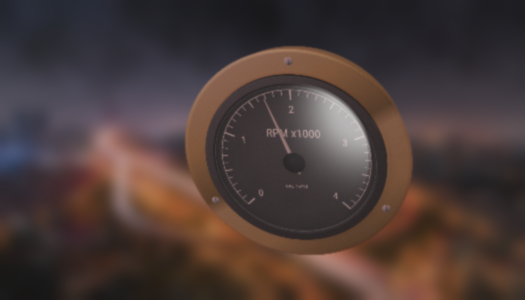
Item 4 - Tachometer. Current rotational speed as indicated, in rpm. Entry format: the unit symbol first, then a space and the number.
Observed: rpm 1700
